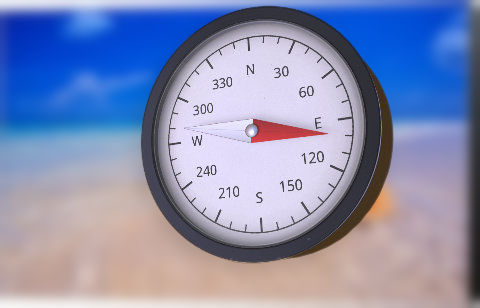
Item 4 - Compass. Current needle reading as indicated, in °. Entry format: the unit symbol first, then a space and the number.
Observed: ° 100
